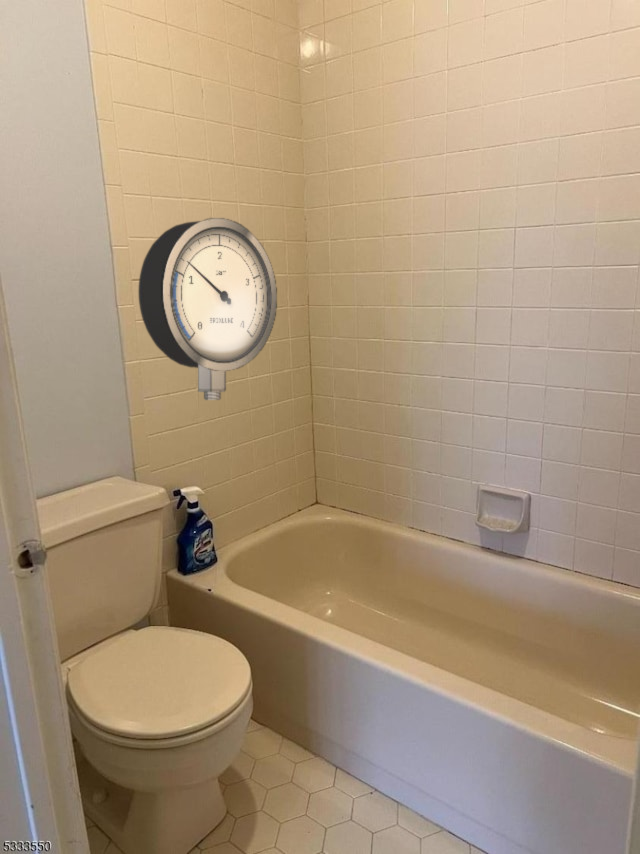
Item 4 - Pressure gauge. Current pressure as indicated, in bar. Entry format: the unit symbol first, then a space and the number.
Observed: bar 1.2
